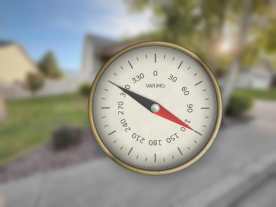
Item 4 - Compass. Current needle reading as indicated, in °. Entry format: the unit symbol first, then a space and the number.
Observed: ° 120
